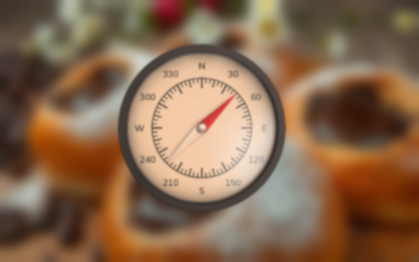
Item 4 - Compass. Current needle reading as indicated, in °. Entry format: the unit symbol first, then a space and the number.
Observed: ° 45
